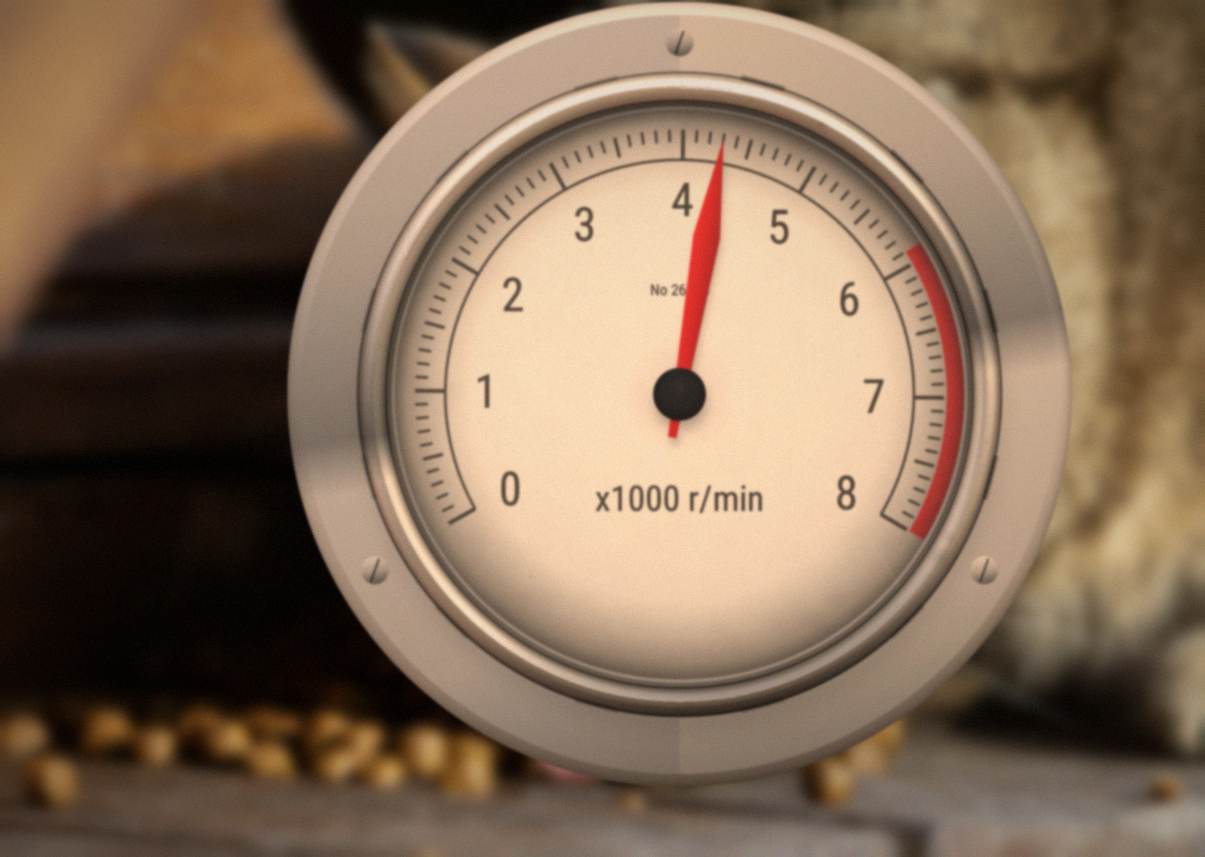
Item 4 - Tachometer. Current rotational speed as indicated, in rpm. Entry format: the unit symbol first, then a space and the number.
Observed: rpm 4300
